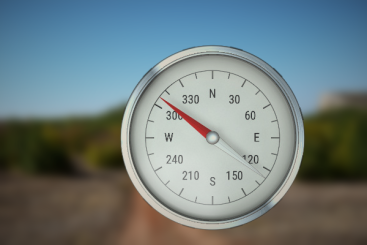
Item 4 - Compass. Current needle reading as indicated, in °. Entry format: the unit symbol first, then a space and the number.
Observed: ° 307.5
